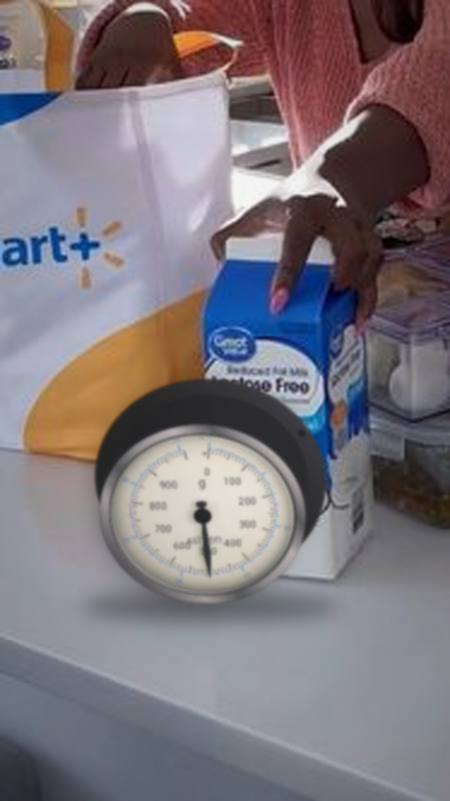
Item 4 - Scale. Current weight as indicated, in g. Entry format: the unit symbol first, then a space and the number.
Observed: g 500
